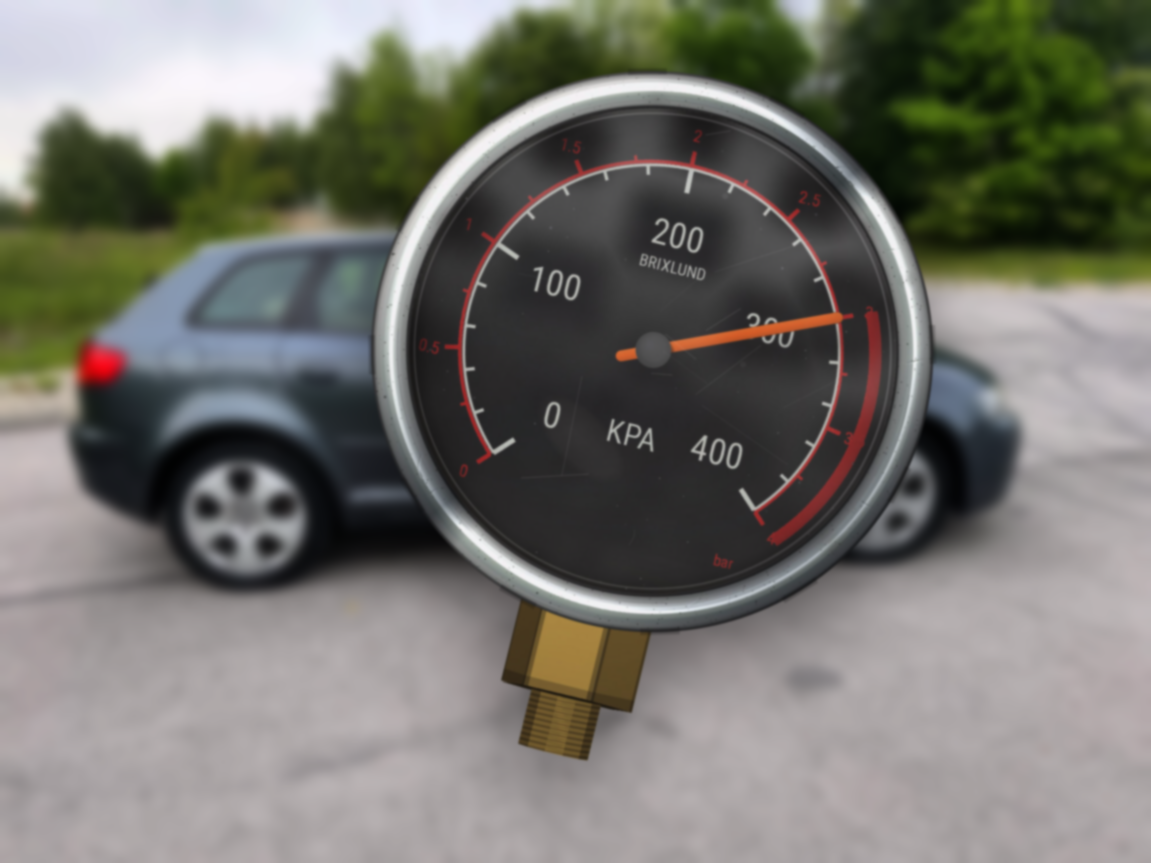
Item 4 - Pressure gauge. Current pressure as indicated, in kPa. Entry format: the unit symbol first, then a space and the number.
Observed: kPa 300
